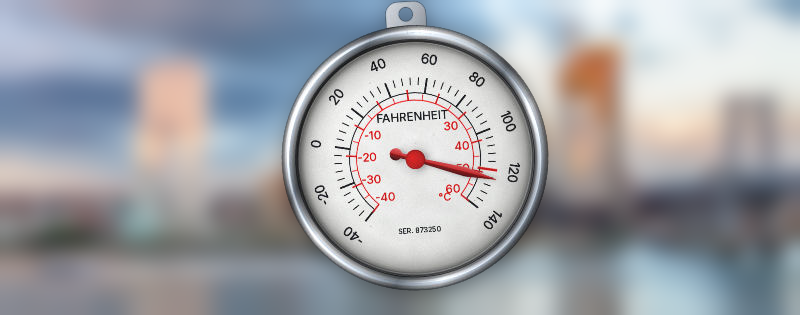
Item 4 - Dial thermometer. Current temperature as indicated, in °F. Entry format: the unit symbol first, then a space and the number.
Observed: °F 124
